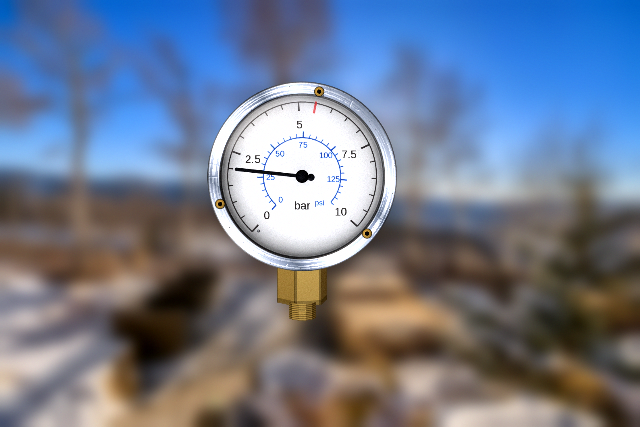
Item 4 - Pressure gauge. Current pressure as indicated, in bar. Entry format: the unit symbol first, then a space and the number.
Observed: bar 2
